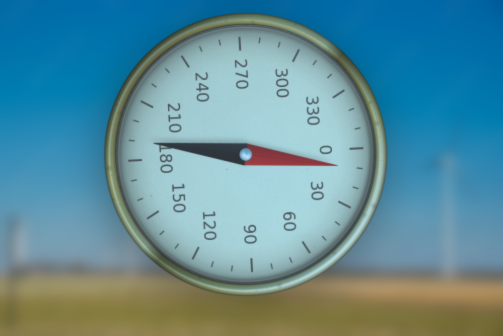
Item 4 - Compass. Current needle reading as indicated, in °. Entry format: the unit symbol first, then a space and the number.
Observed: ° 10
